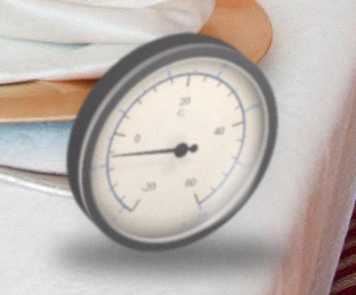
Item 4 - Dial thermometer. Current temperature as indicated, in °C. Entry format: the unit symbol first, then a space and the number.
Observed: °C -4
